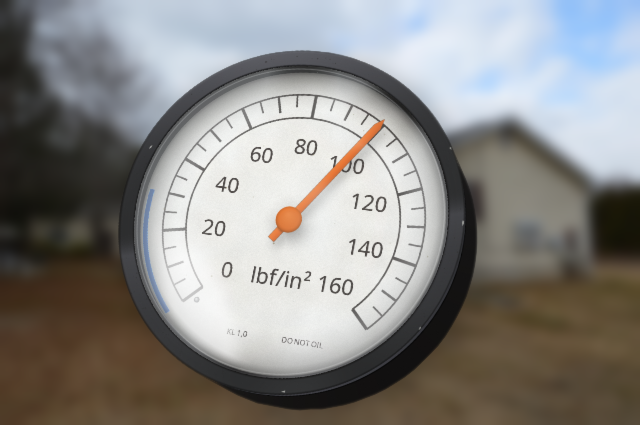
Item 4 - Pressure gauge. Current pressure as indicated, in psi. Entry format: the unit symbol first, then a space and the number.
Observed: psi 100
